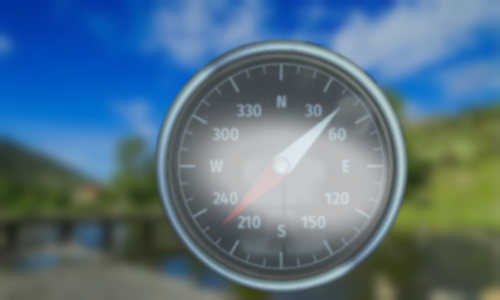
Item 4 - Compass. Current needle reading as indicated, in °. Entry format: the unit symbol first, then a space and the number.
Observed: ° 225
